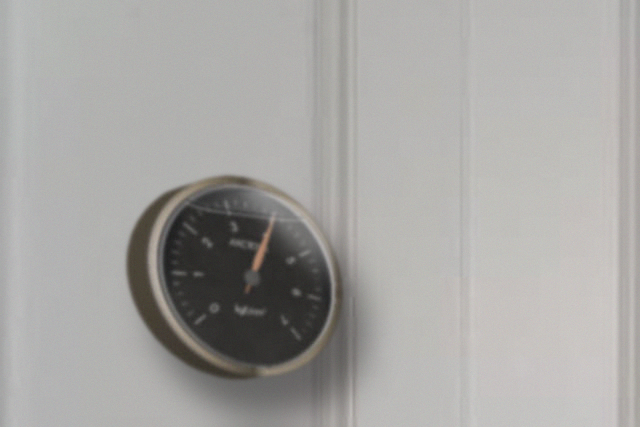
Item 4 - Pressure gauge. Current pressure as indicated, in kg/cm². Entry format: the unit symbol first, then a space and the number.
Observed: kg/cm² 4
